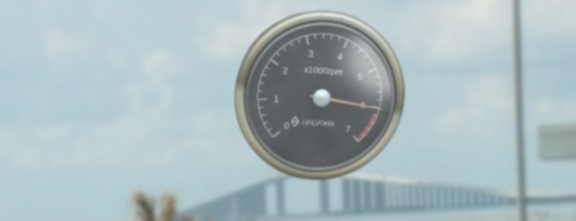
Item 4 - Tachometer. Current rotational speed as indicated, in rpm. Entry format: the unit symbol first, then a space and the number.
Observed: rpm 6000
